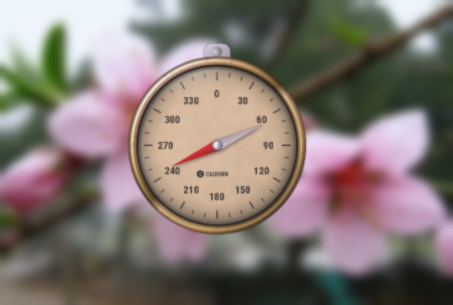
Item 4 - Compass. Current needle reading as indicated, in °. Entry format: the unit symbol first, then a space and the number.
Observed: ° 245
